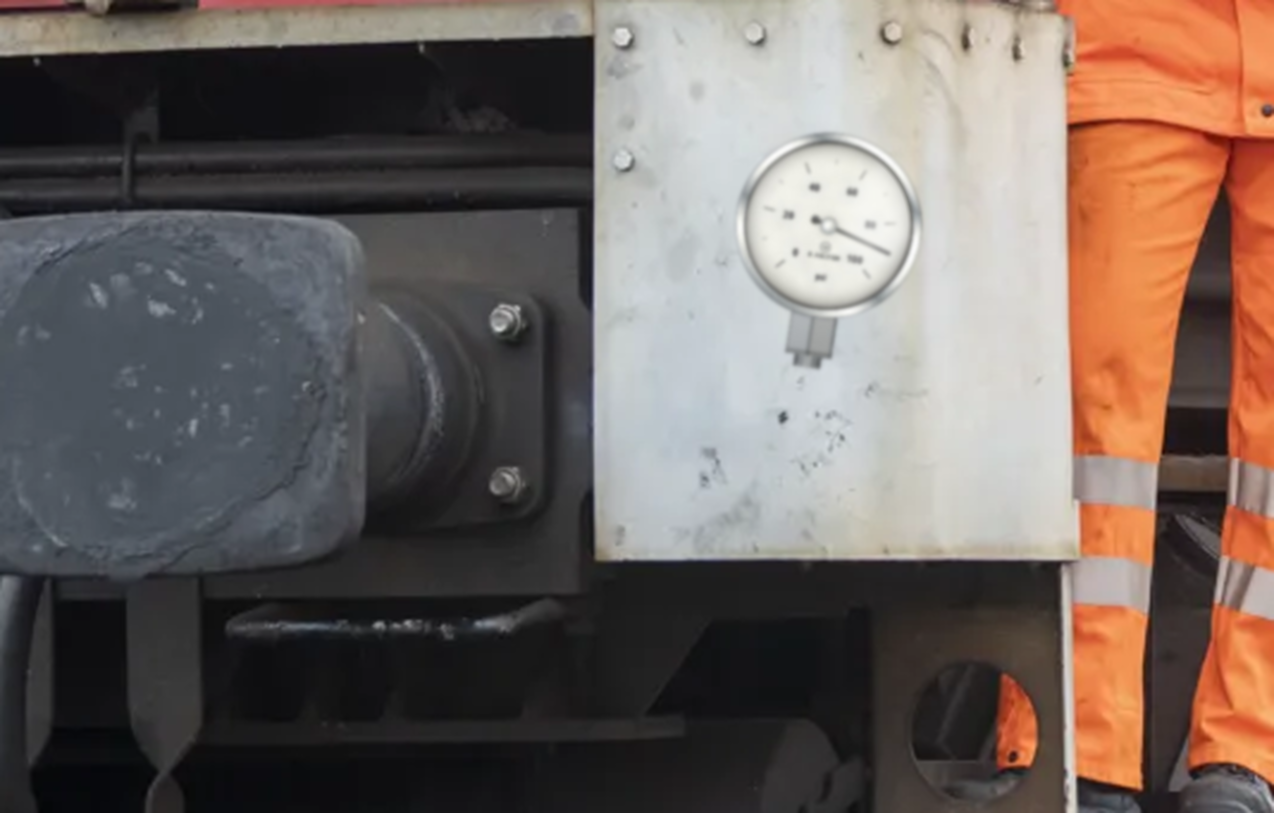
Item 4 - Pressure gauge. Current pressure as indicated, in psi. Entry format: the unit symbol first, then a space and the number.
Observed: psi 90
